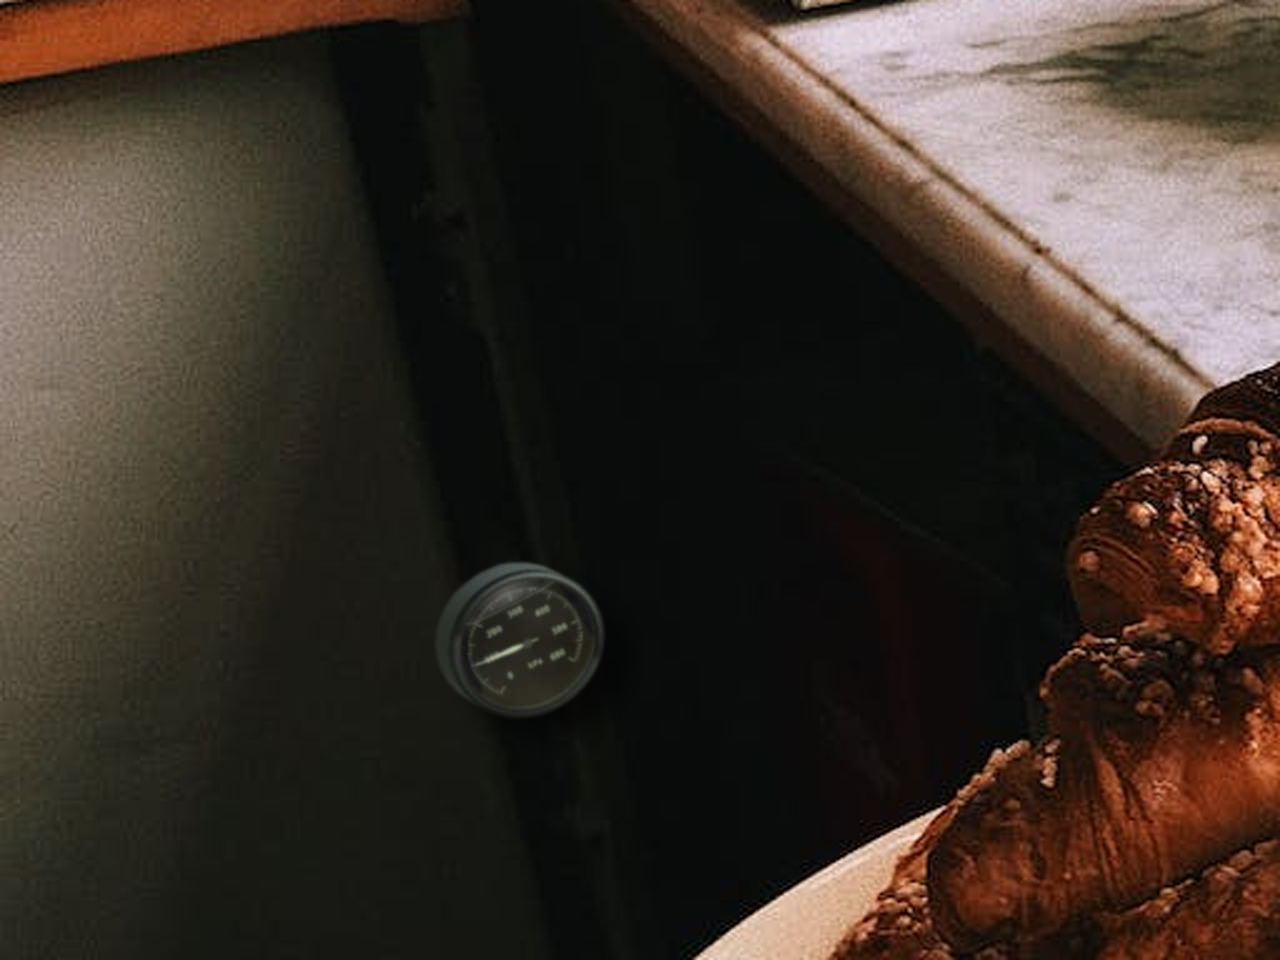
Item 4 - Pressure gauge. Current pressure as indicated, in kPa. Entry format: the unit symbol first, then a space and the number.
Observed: kPa 100
